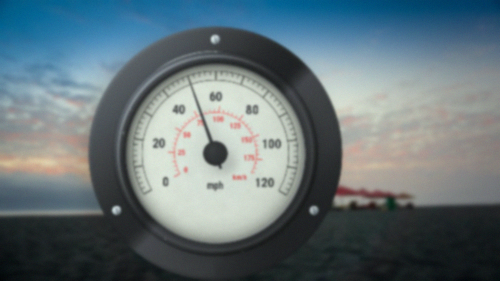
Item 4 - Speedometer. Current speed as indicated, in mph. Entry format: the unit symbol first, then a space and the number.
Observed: mph 50
